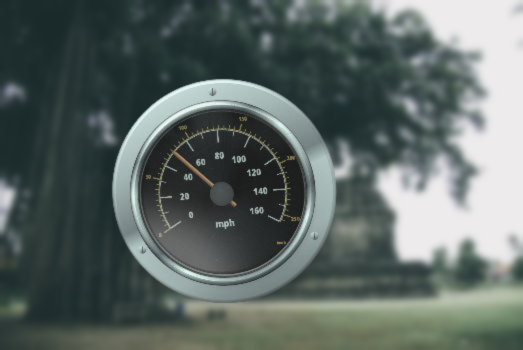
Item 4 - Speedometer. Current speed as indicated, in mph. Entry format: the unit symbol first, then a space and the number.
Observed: mph 50
